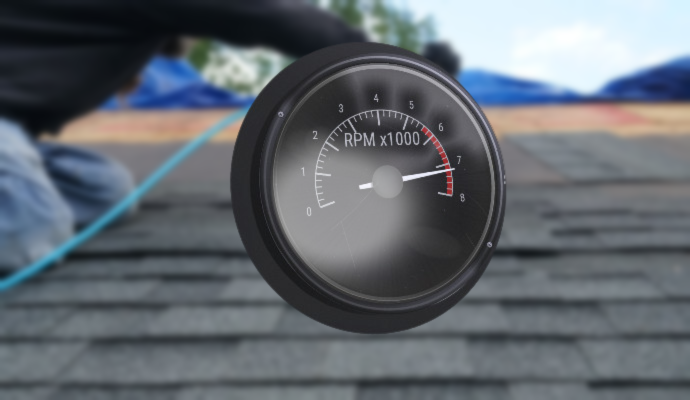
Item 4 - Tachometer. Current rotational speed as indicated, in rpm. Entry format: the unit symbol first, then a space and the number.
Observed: rpm 7200
